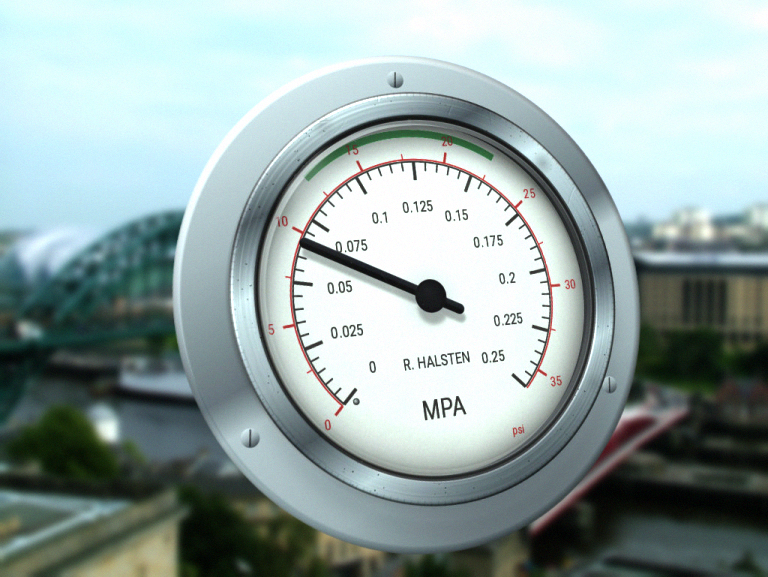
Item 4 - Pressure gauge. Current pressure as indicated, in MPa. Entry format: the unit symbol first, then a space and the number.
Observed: MPa 0.065
